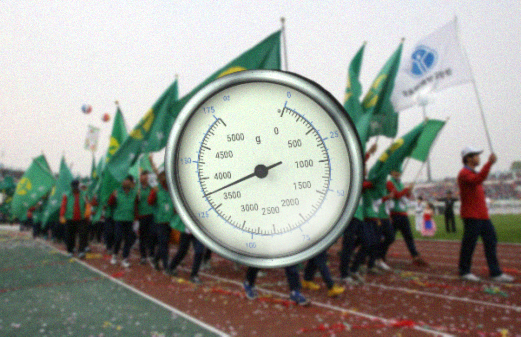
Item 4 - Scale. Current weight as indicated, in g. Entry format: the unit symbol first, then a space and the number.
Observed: g 3750
